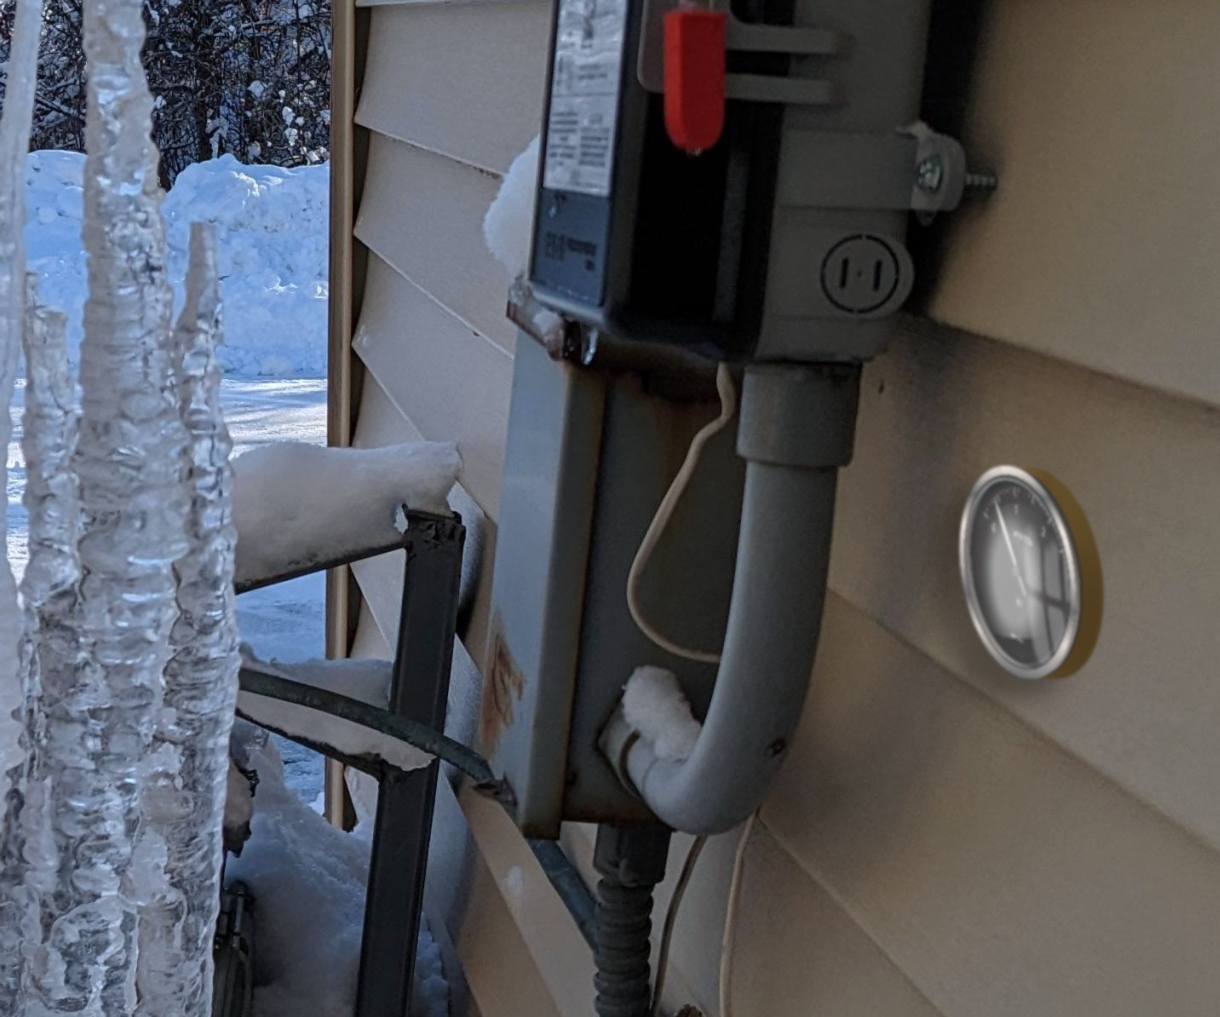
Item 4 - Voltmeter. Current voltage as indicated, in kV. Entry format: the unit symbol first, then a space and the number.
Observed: kV 0.5
